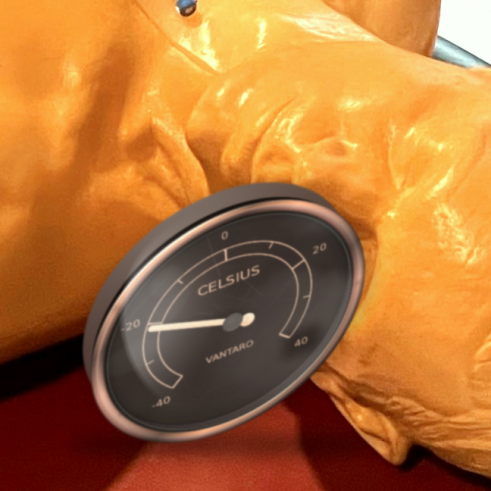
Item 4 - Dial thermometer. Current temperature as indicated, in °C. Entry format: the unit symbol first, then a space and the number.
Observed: °C -20
